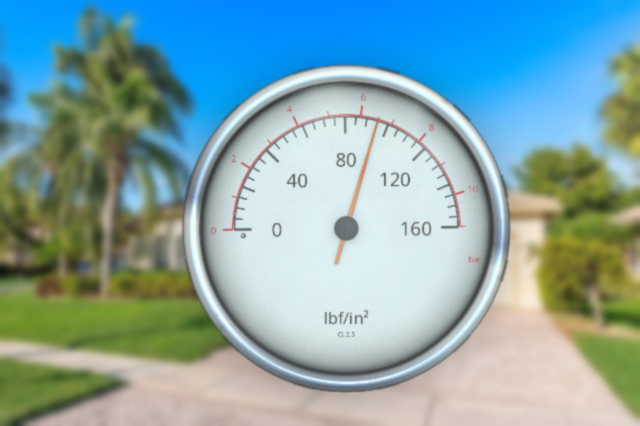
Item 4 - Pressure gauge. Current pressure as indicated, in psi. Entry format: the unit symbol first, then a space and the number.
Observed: psi 95
